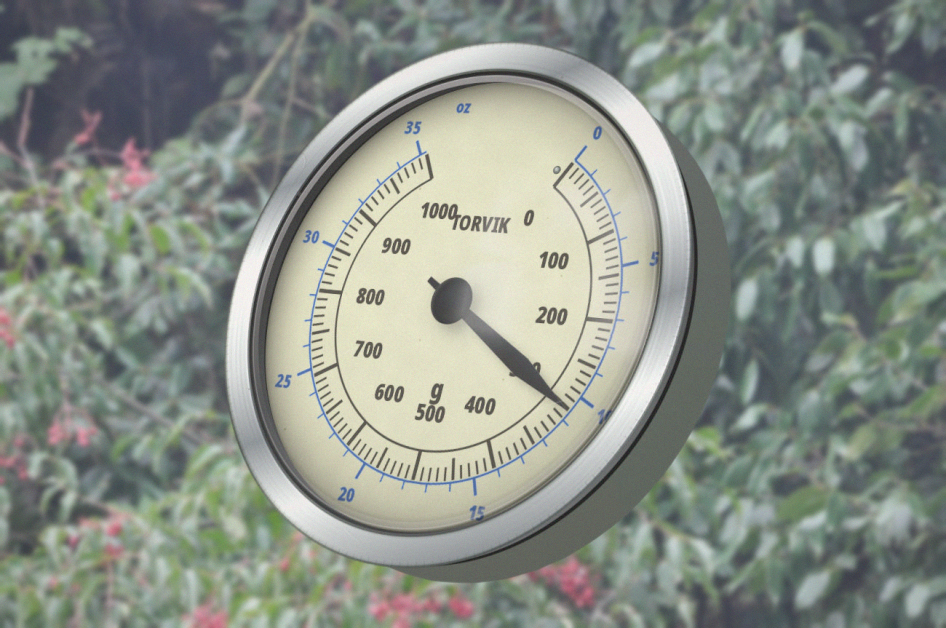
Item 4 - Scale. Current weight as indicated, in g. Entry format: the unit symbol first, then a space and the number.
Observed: g 300
